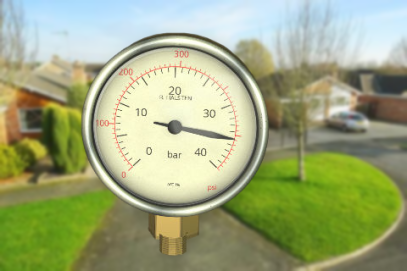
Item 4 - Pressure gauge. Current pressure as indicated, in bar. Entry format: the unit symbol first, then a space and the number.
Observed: bar 35
